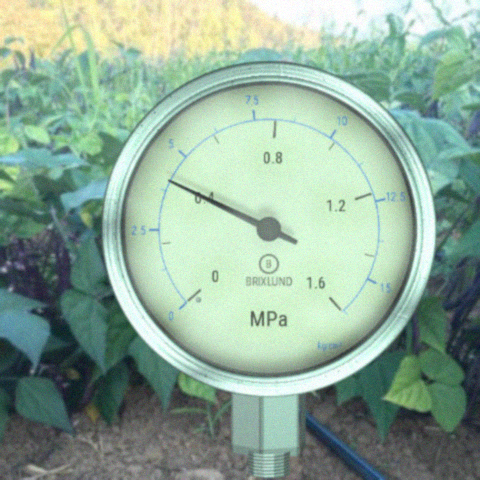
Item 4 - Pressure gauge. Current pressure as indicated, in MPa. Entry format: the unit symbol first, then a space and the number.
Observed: MPa 0.4
